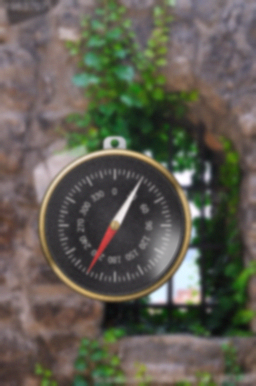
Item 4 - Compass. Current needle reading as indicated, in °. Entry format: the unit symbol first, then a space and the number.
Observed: ° 210
